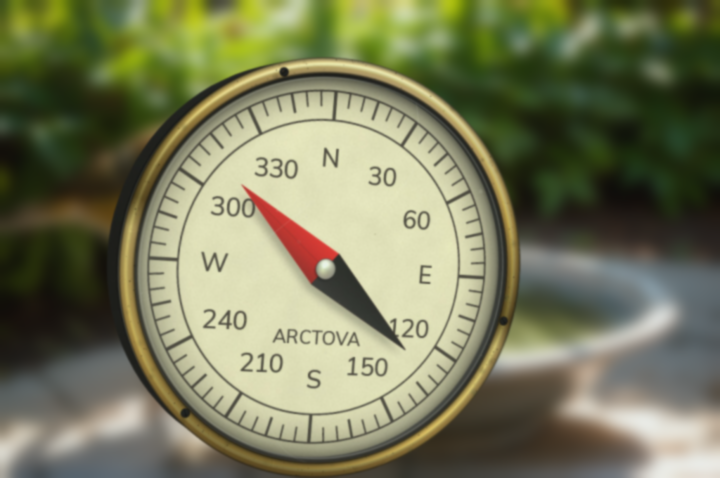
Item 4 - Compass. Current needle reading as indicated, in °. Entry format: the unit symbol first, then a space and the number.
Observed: ° 310
